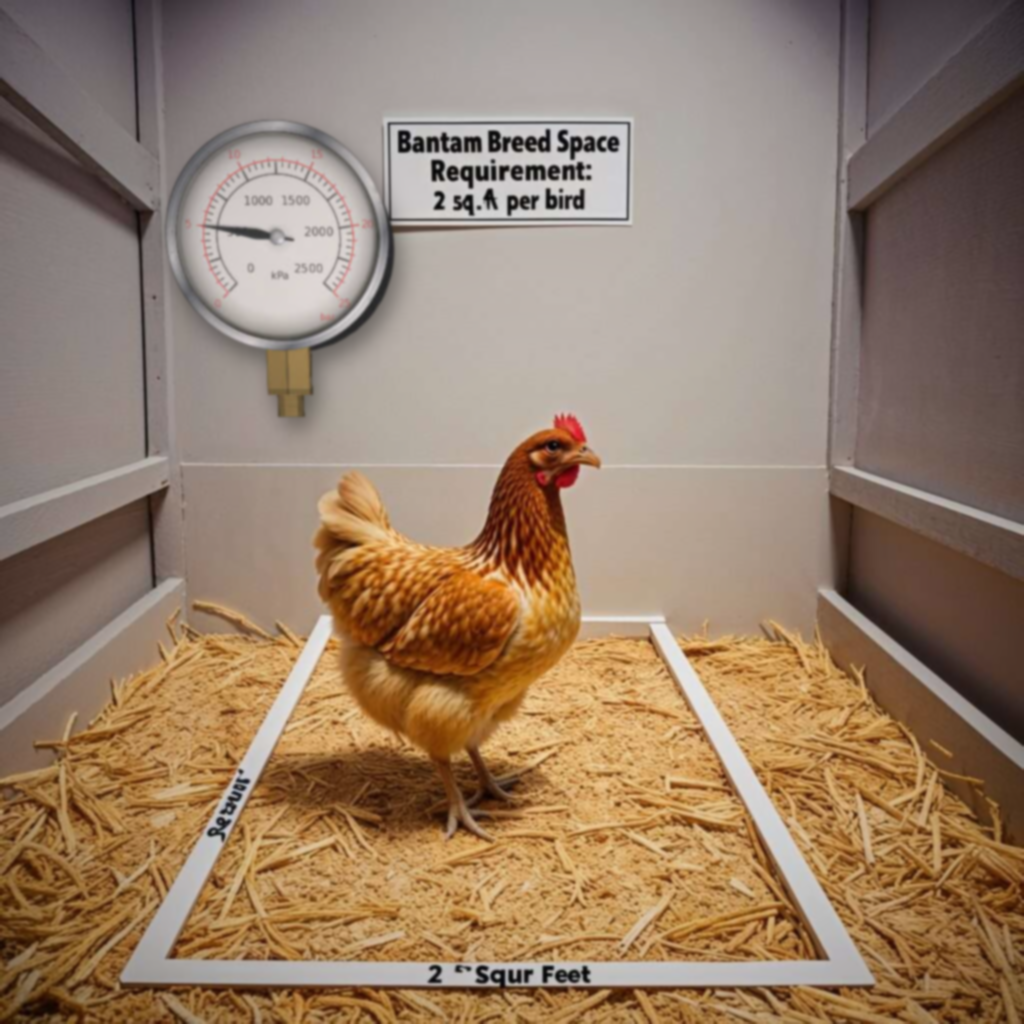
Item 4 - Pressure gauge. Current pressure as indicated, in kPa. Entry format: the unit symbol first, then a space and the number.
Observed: kPa 500
